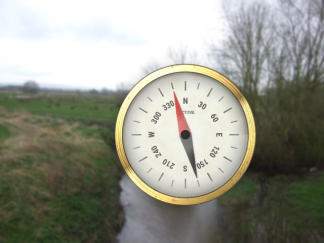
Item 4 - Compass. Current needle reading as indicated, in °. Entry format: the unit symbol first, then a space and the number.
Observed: ° 345
